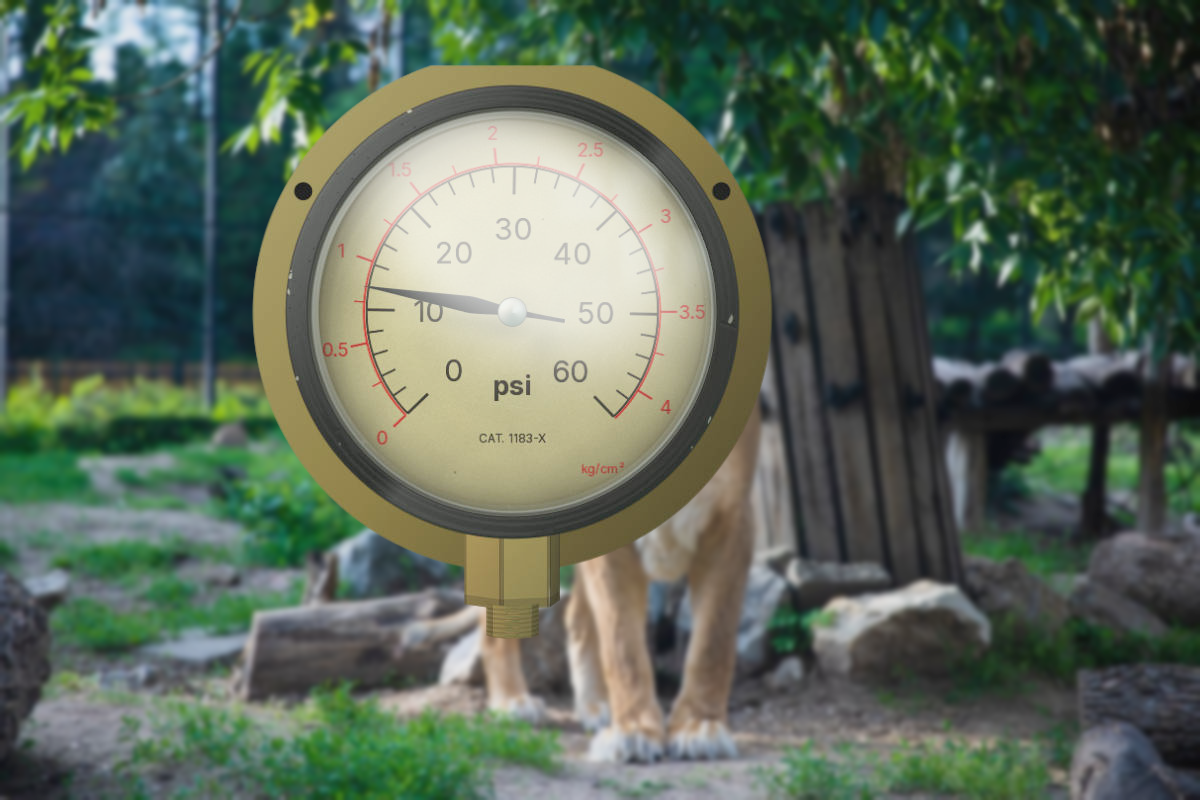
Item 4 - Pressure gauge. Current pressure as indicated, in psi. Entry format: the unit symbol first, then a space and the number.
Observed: psi 12
